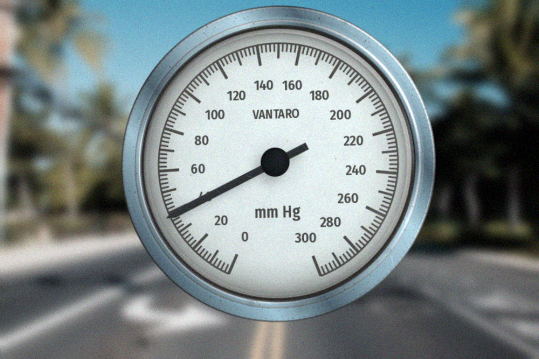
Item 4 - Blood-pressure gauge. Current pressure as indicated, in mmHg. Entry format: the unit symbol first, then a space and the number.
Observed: mmHg 38
